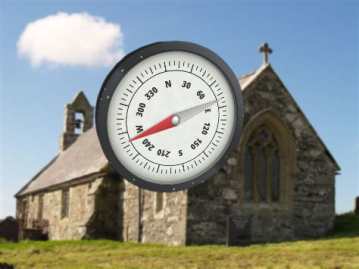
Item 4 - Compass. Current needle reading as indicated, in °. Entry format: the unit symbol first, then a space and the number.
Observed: ° 260
